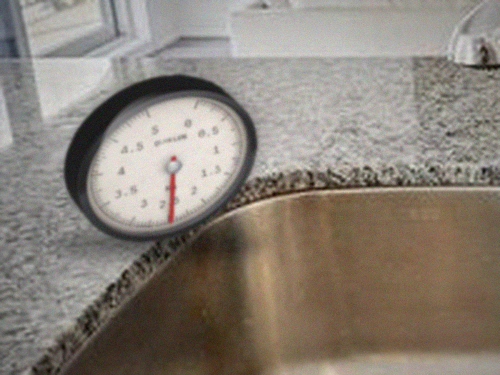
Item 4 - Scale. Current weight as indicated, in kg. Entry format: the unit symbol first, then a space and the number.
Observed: kg 2.5
